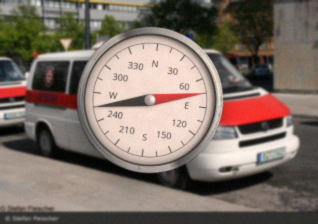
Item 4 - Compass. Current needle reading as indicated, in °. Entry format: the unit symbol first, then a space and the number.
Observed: ° 75
